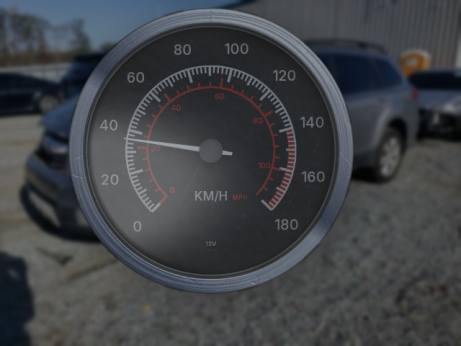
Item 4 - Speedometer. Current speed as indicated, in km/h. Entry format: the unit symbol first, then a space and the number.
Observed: km/h 36
